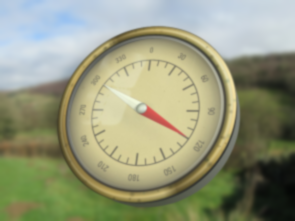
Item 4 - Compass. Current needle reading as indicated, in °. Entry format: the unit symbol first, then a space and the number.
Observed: ° 120
